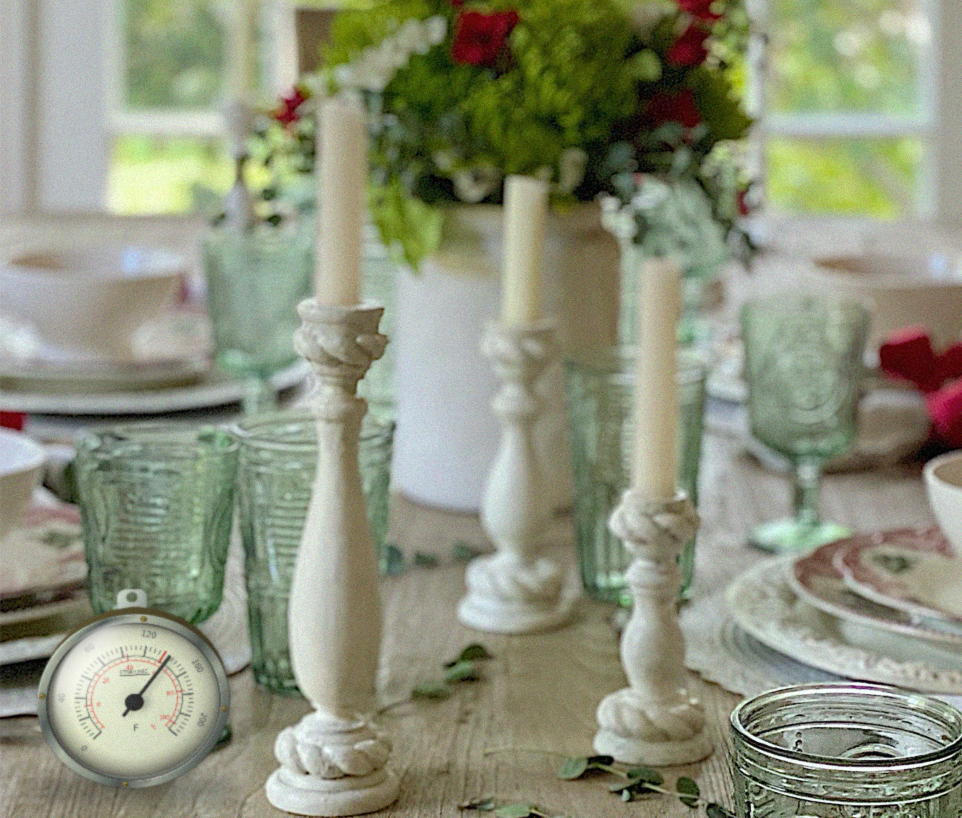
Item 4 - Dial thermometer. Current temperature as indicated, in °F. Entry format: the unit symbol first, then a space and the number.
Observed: °F 140
